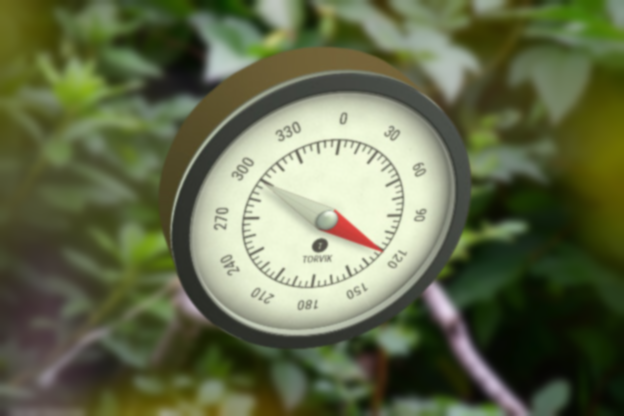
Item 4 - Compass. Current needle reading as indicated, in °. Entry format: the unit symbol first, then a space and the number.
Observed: ° 120
